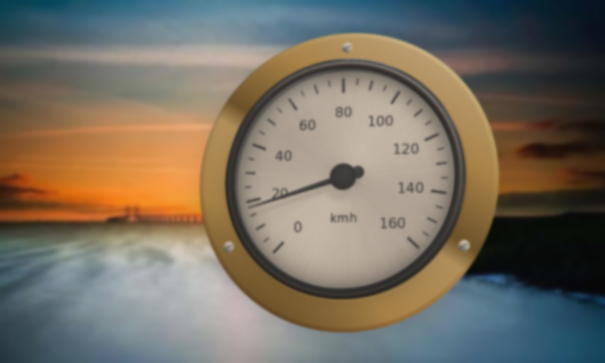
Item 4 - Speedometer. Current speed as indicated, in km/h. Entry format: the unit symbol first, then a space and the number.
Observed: km/h 17.5
